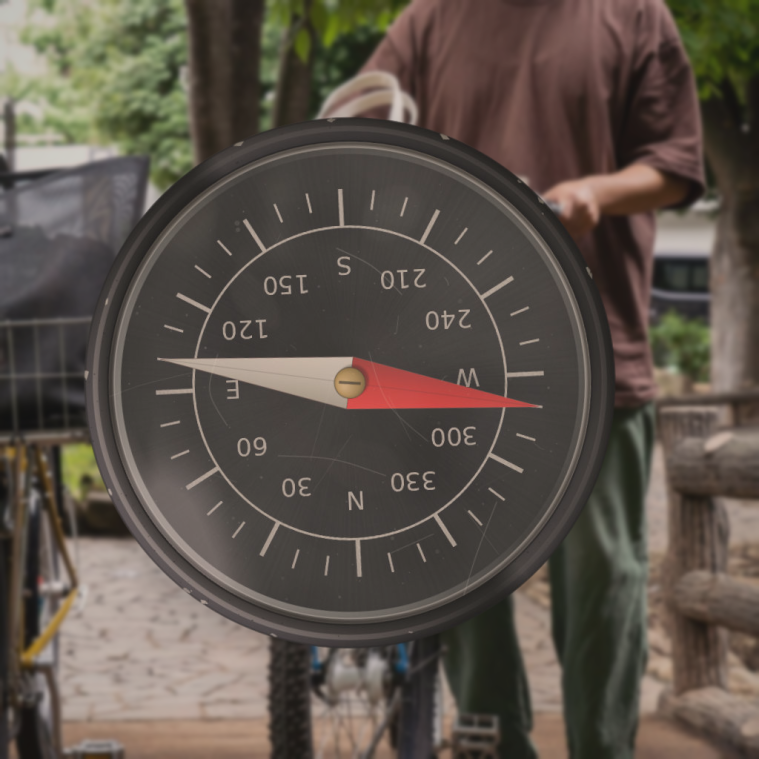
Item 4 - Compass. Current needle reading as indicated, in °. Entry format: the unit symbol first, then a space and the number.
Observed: ° 280
